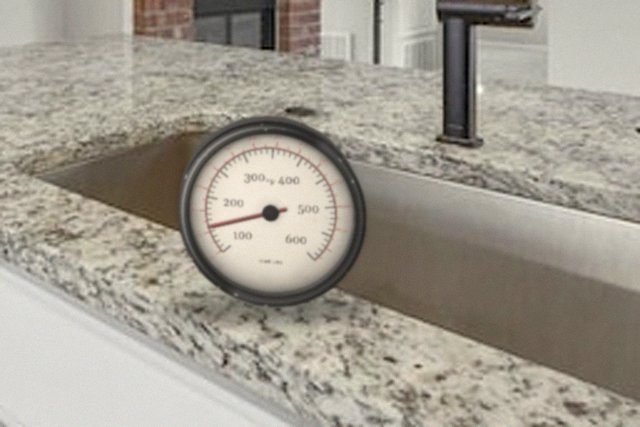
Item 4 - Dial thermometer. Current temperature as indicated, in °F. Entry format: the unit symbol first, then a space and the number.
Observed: °F 150
